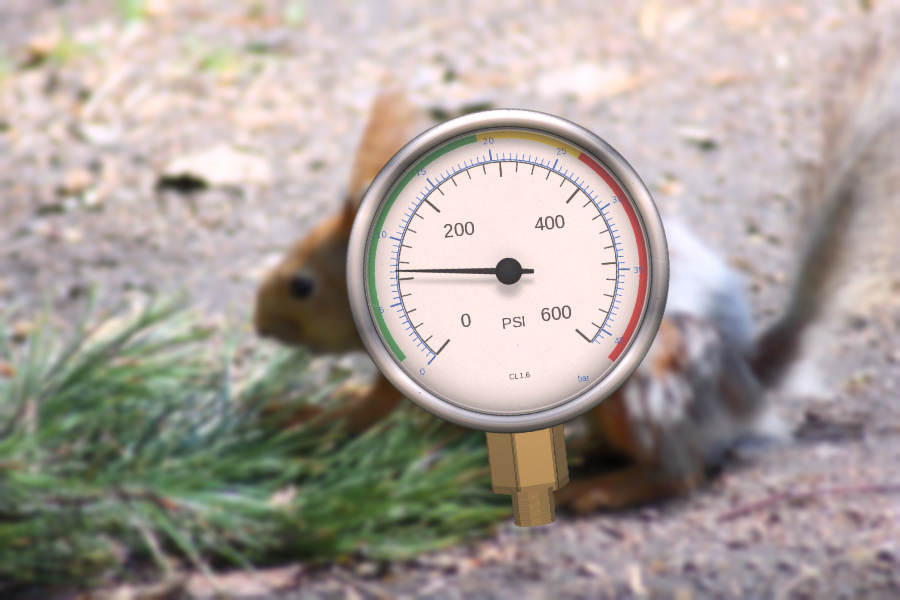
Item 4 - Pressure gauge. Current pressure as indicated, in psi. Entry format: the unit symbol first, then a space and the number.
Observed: psi 110
